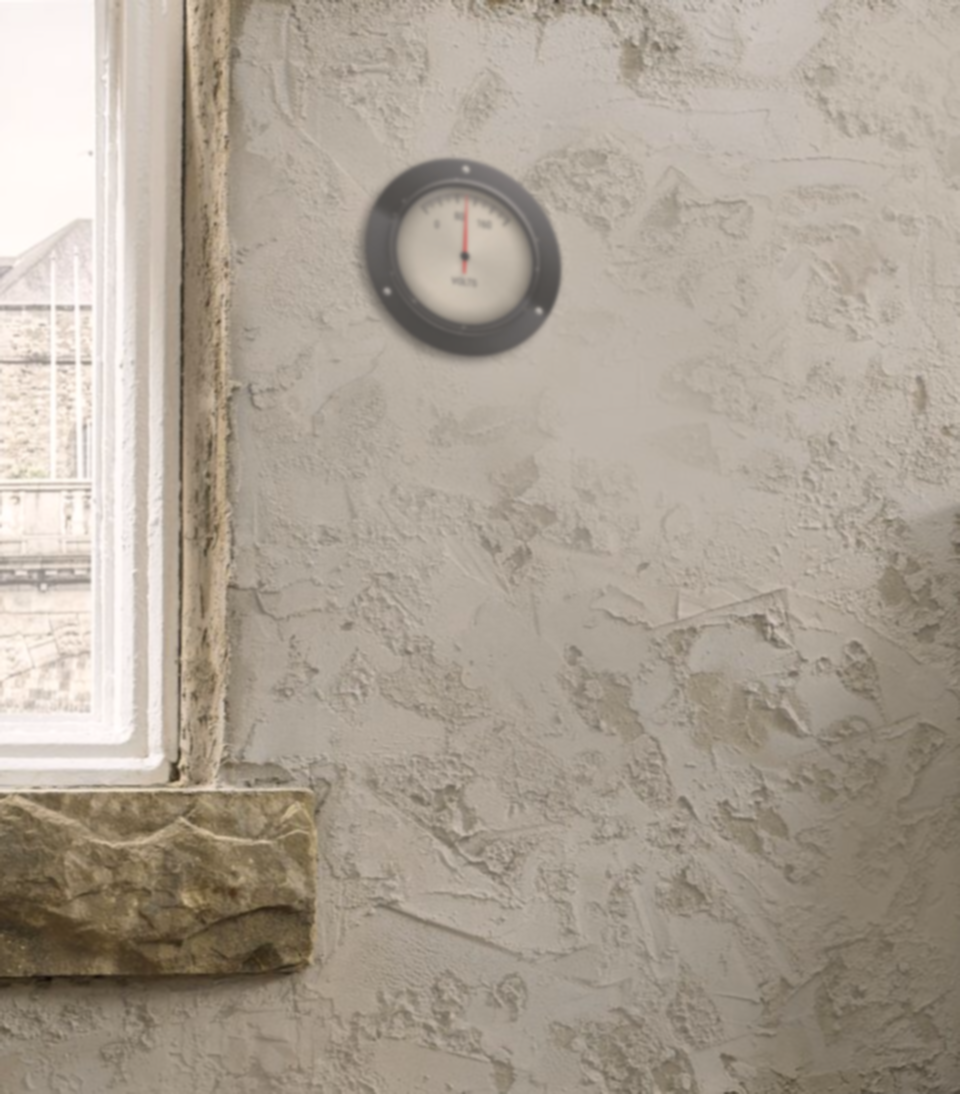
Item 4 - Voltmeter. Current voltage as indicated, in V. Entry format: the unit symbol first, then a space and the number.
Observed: V 100
